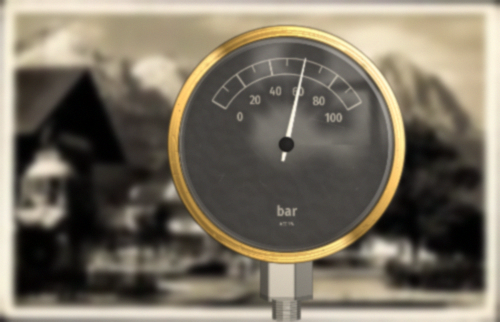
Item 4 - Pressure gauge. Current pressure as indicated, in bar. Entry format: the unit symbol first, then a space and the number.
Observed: bar 60
